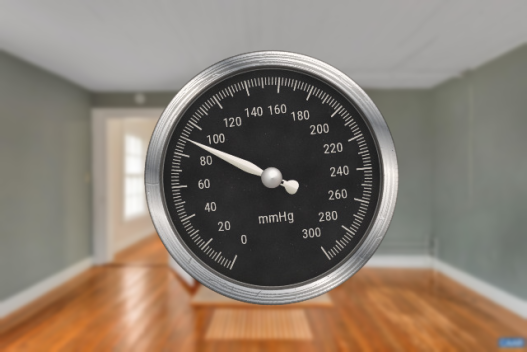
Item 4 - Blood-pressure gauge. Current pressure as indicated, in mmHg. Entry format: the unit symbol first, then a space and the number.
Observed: mmHg 90
